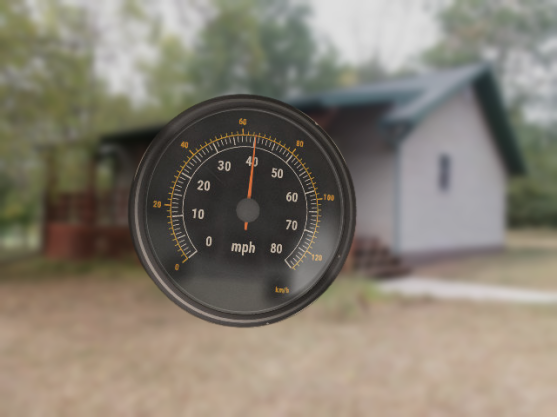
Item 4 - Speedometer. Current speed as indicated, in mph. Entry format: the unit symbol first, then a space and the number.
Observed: mph 40
